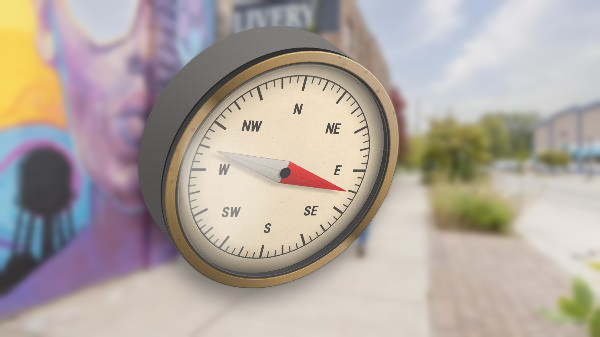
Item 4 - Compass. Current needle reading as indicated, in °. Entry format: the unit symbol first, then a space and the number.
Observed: ° 105
